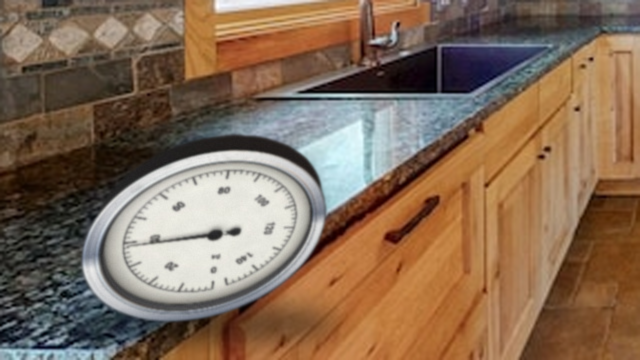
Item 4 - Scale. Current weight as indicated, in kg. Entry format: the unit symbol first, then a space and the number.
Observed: kg 40
